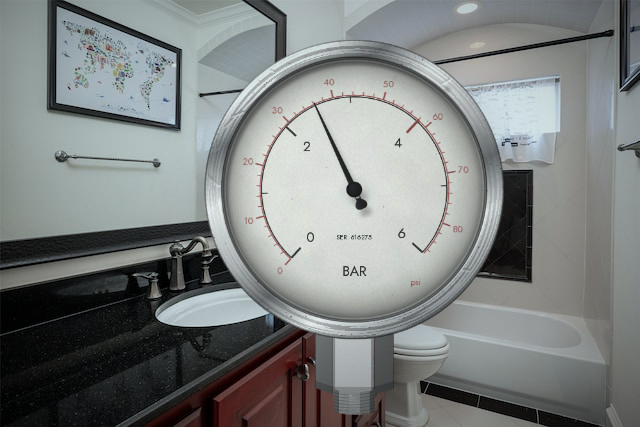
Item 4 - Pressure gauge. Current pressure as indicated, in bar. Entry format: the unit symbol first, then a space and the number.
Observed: bar 2.5
